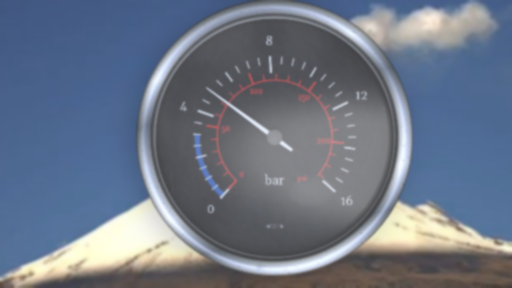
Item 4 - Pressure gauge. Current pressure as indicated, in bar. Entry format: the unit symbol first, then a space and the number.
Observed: bar 5
